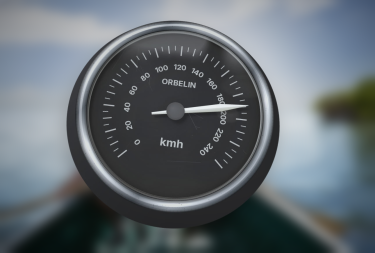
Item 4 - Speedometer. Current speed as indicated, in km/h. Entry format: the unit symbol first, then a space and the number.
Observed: km/h 190
